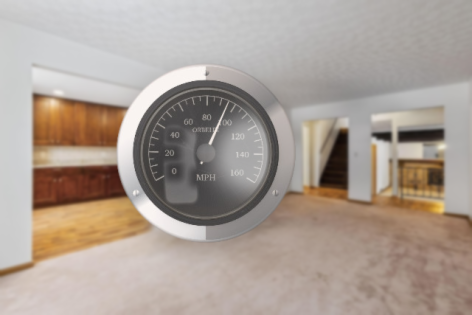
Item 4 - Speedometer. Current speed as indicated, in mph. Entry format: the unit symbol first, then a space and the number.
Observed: mph 95
